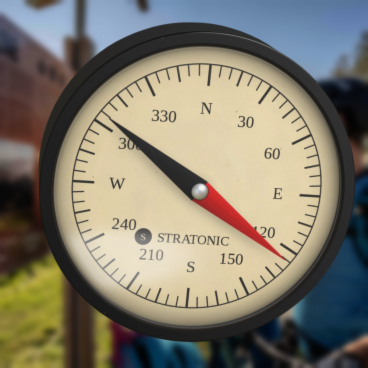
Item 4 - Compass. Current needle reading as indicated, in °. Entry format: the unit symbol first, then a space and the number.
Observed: ° 125
